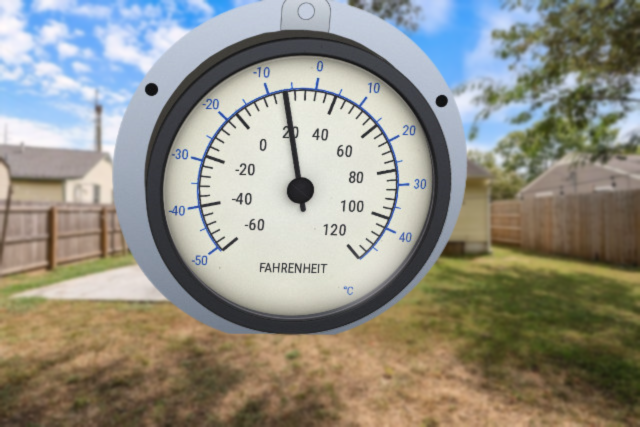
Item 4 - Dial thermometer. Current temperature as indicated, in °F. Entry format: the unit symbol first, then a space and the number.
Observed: °F 20
